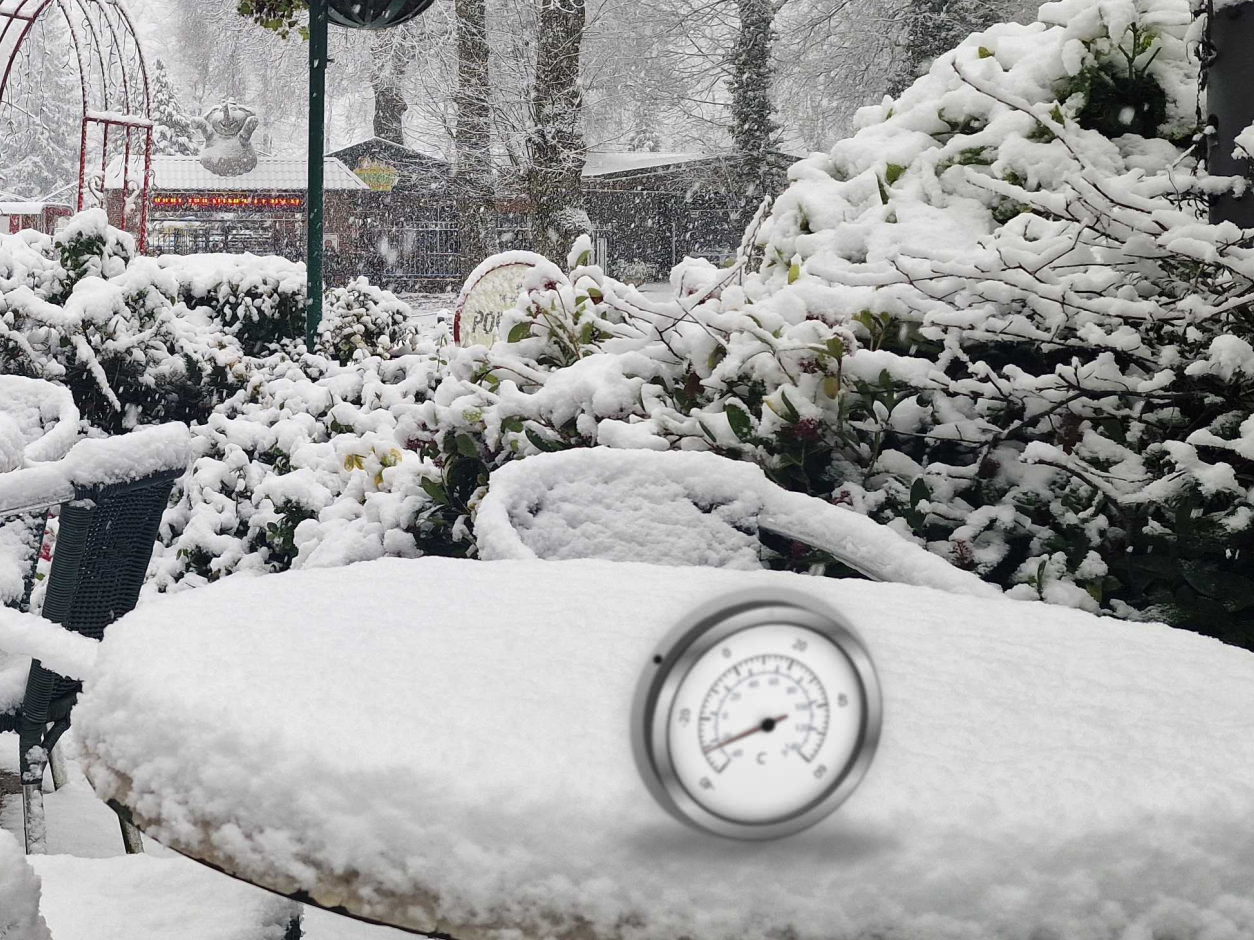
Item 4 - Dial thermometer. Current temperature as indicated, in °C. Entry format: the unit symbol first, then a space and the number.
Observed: °C -30
